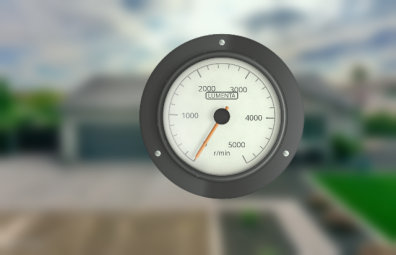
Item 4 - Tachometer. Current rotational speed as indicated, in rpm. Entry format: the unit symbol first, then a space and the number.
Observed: rpm 0
